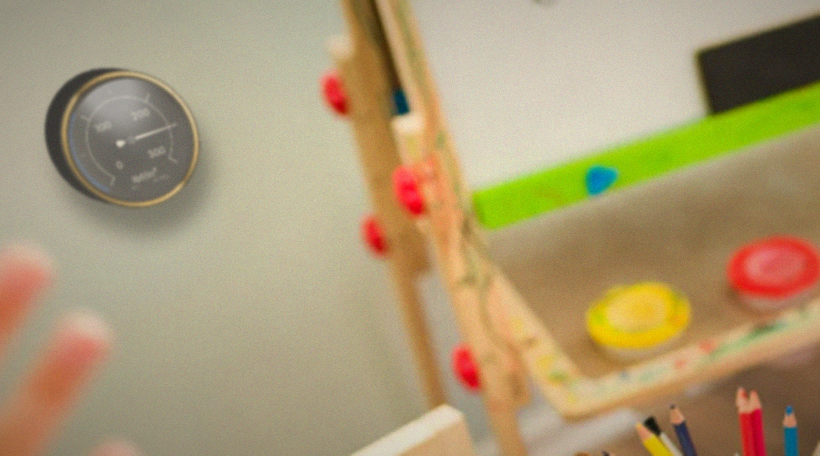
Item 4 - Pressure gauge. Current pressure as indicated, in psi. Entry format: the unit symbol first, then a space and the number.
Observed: psi 250
